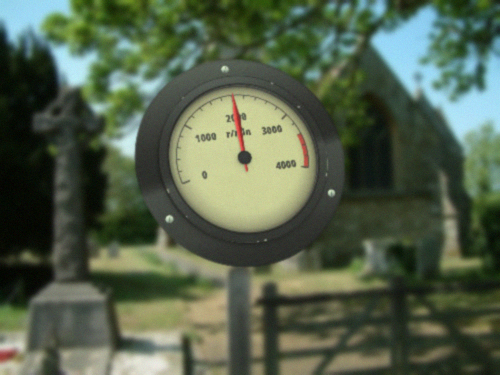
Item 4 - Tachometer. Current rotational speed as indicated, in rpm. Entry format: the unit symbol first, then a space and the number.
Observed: rpm 2000
